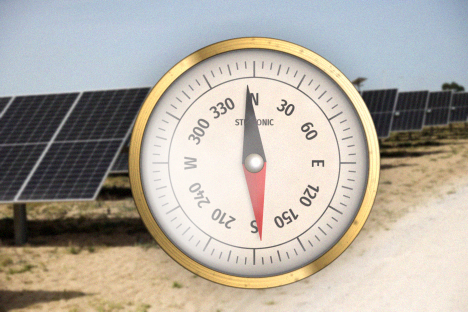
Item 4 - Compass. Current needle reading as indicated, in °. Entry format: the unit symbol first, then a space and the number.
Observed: ° 175
